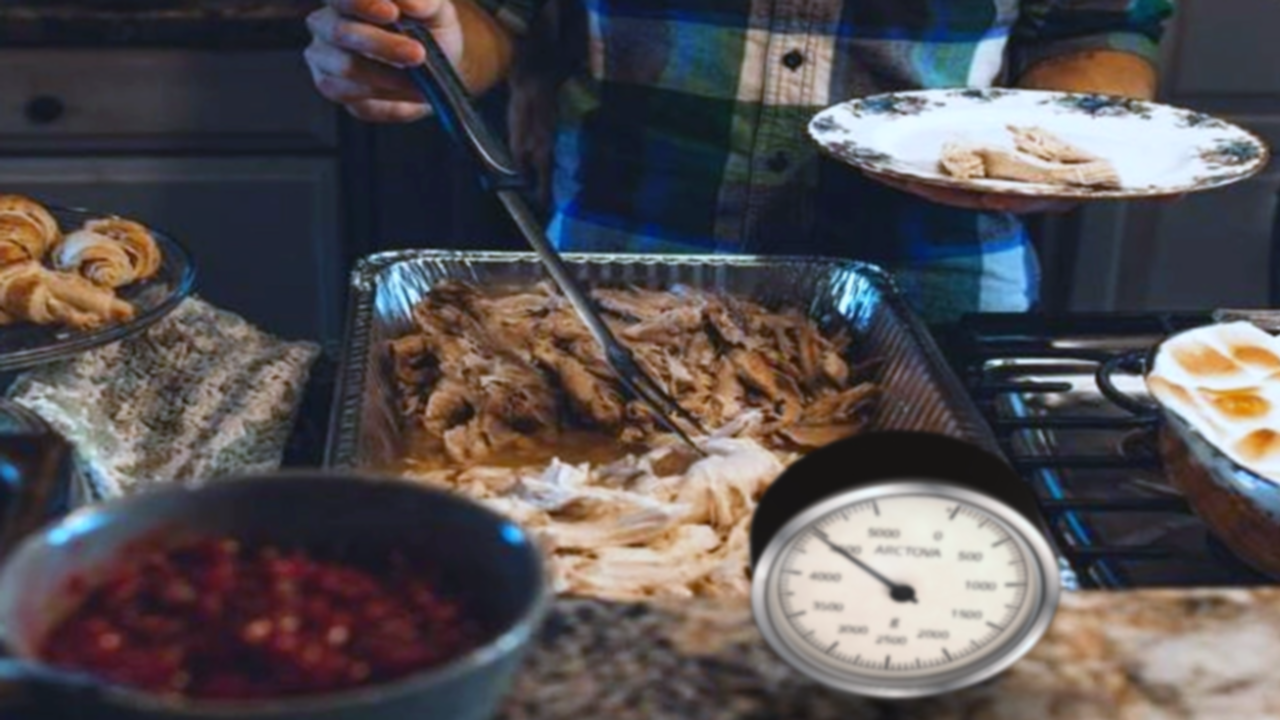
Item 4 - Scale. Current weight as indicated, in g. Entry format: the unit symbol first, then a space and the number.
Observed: g 4500
